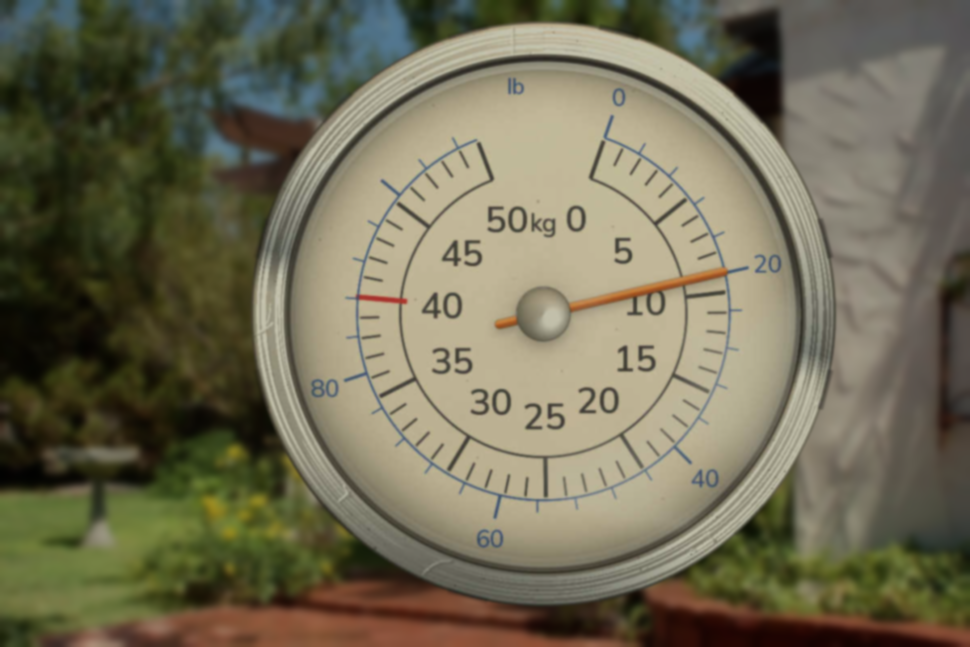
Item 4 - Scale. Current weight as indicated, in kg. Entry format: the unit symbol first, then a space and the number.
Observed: kg 9
